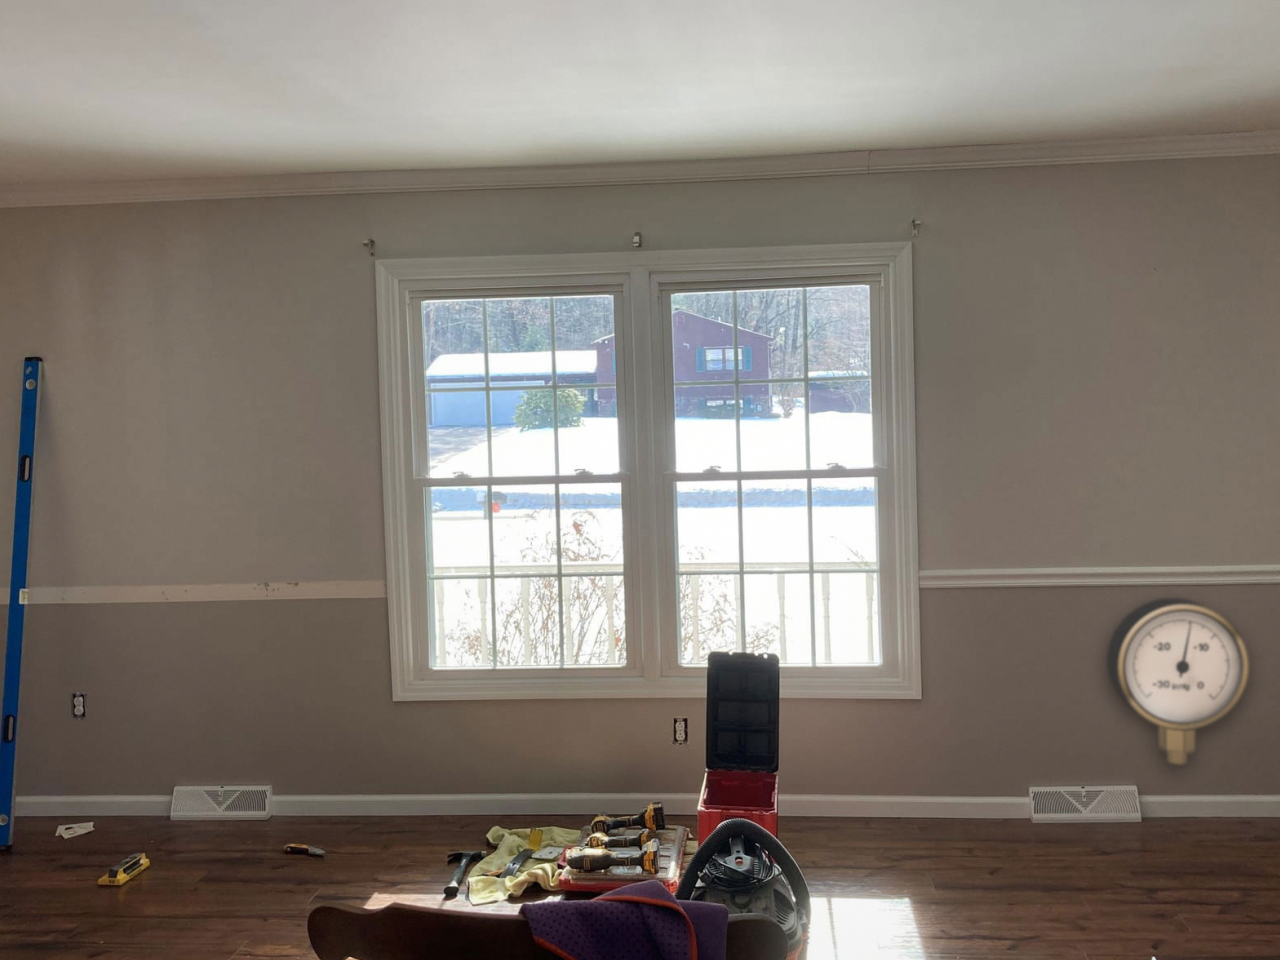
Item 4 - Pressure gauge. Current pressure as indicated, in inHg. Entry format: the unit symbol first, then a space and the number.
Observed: inHg -14
